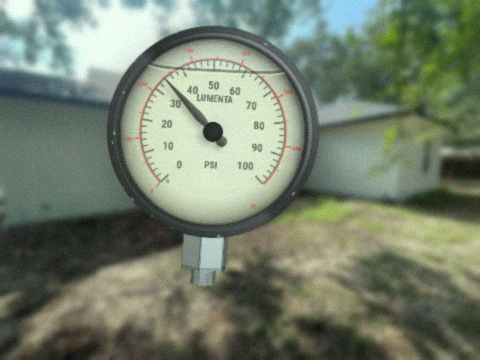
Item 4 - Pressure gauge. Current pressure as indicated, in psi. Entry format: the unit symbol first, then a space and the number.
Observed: psi 34
